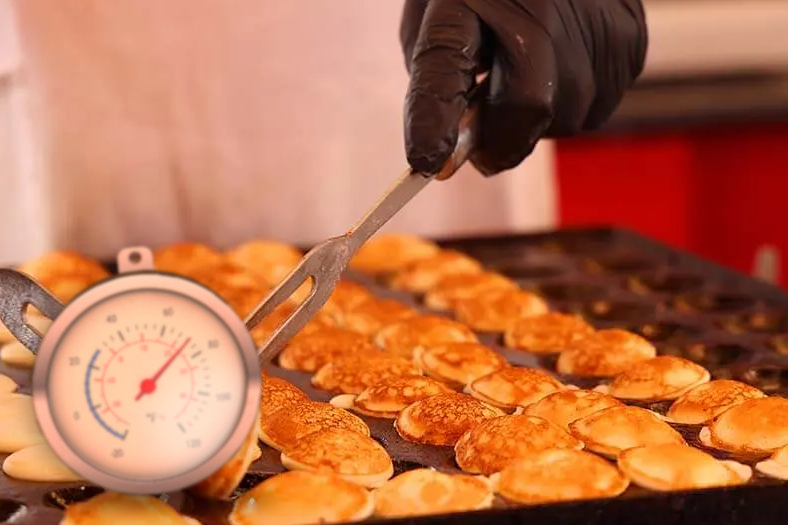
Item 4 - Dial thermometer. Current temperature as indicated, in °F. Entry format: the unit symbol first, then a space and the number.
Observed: °F 72
